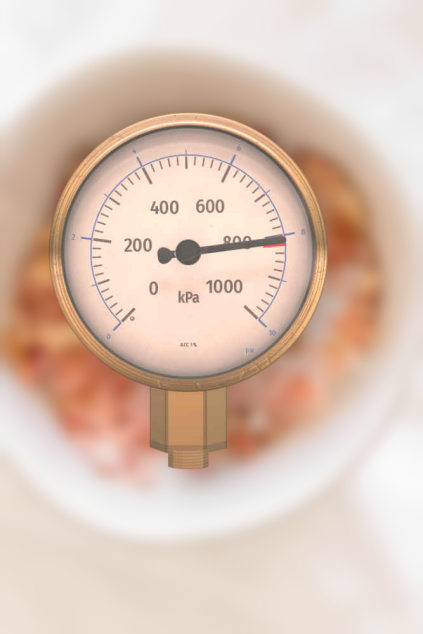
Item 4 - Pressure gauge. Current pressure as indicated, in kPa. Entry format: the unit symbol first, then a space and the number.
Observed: kPa 810
